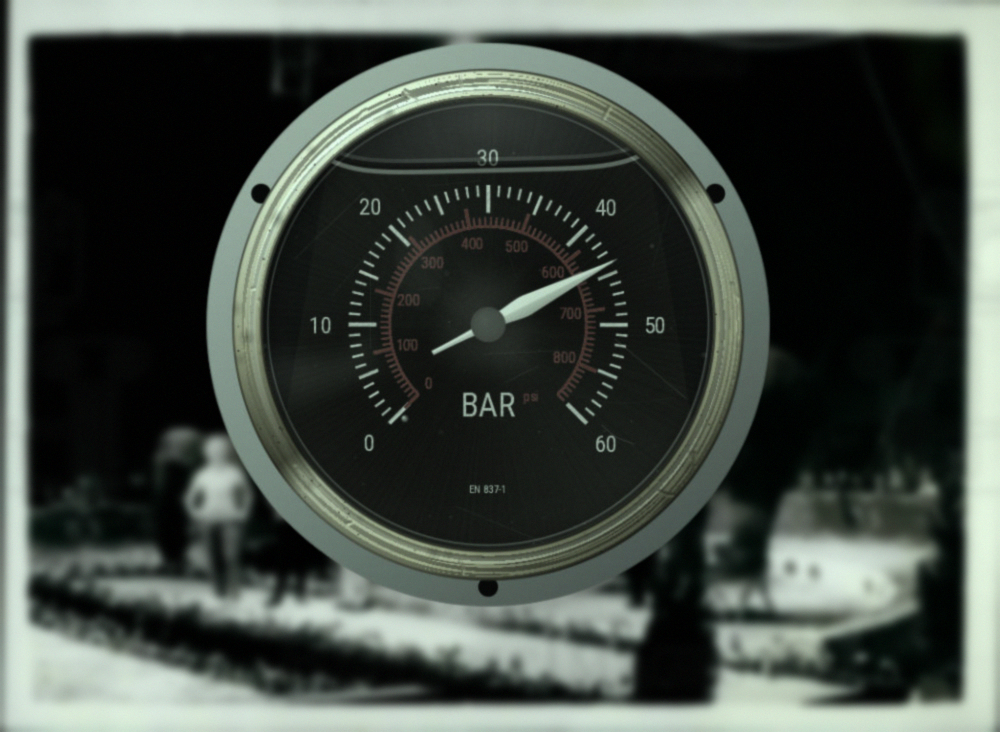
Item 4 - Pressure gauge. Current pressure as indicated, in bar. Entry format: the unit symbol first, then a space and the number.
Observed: bar 44
